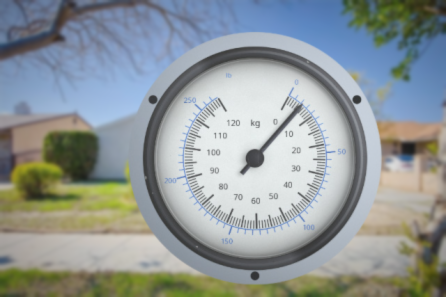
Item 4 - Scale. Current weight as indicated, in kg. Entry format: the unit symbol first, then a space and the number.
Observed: kg 5
